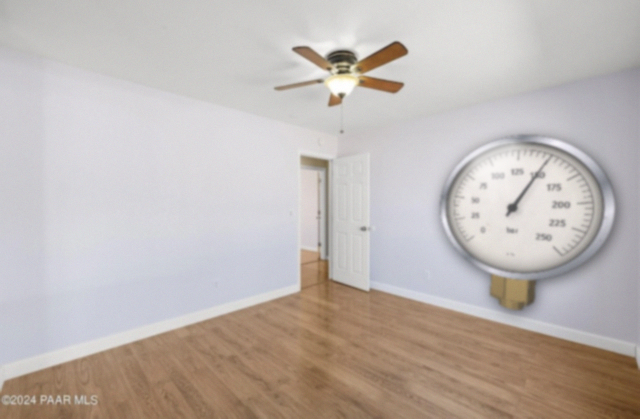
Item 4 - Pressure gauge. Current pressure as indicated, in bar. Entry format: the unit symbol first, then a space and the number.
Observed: bar 150
